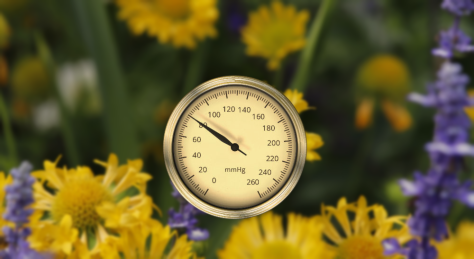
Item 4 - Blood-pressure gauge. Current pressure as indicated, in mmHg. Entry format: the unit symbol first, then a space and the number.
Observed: mmHg 80
